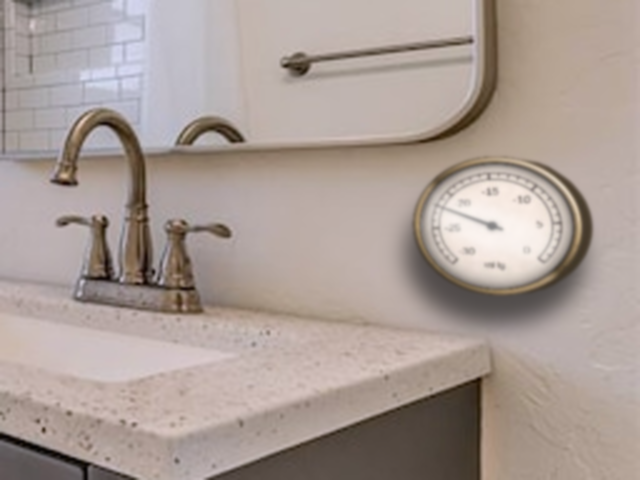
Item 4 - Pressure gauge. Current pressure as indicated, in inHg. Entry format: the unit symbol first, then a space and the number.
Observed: inHg -22
